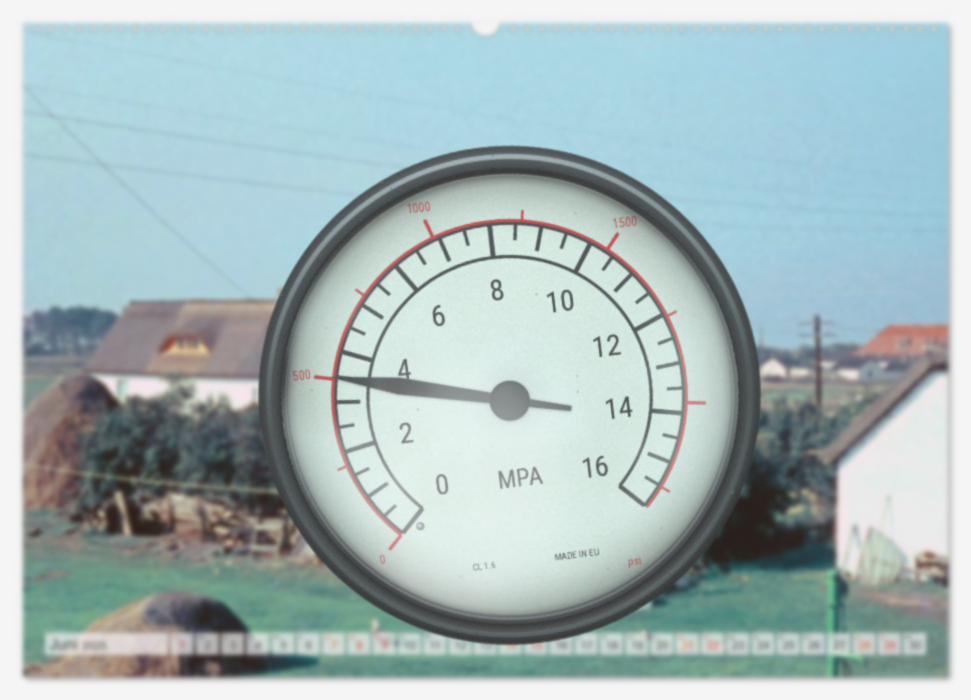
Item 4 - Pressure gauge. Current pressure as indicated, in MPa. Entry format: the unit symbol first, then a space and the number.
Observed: MPa 3.5
